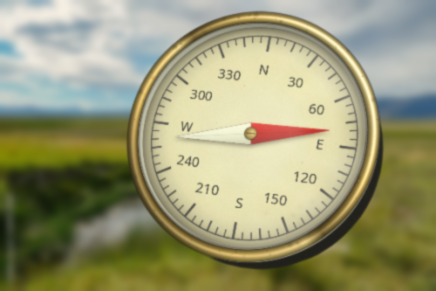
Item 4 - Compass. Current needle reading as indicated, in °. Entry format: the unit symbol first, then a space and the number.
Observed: ° 80
